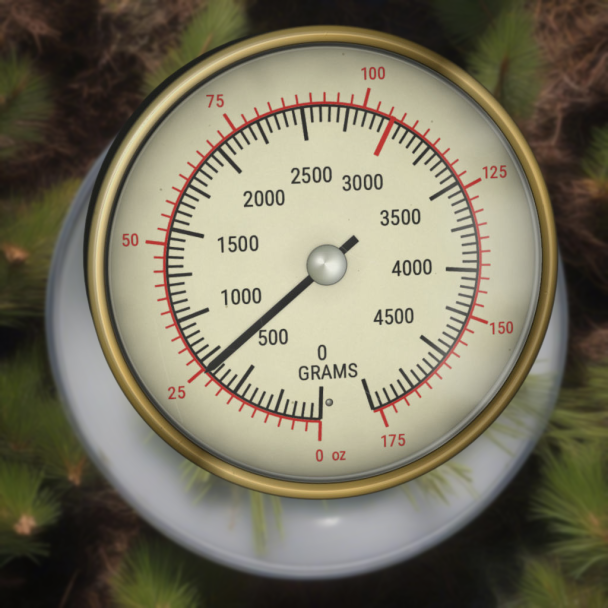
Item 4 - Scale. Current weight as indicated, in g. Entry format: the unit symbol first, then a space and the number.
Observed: g 700
